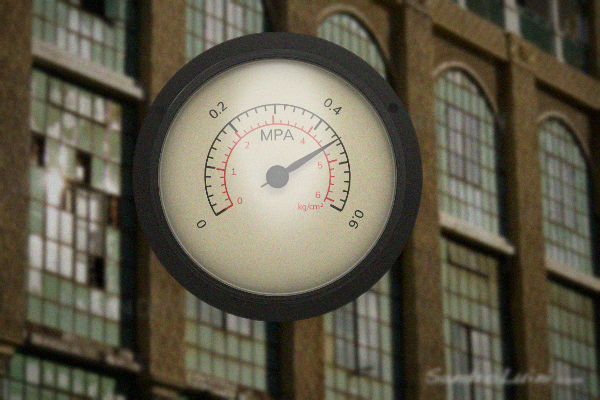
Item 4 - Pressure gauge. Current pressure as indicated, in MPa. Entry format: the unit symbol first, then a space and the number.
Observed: MPa 0.45
